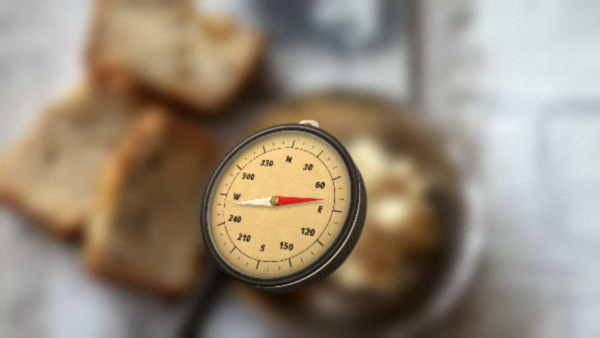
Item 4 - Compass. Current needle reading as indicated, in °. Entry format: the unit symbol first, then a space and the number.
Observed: ° 80
